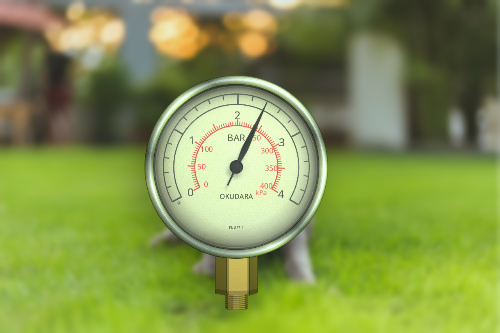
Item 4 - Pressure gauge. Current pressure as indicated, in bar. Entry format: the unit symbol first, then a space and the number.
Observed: bar 2.4
